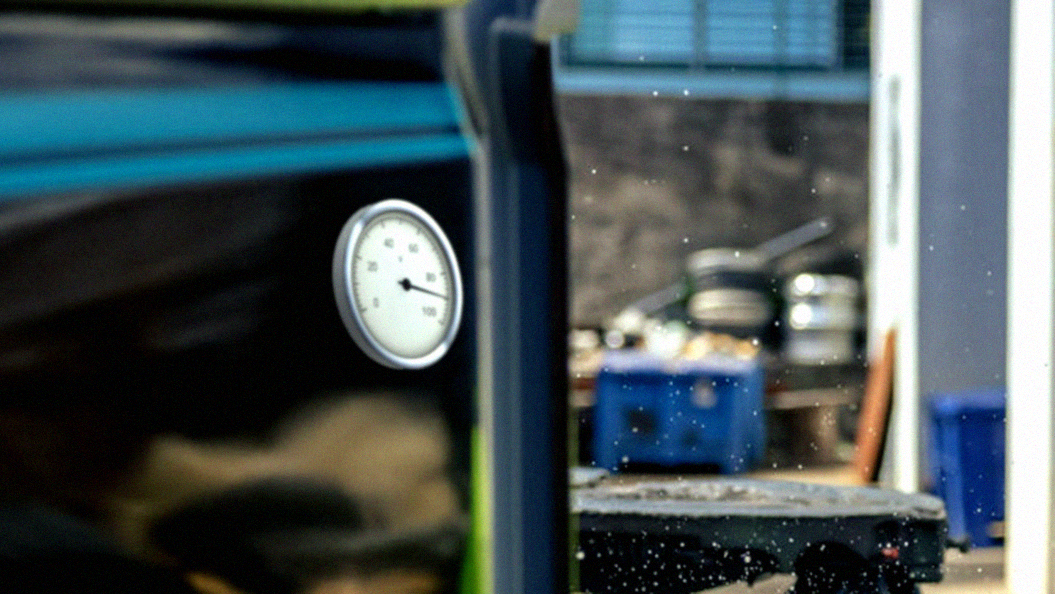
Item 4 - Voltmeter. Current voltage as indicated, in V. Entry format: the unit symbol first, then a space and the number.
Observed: V 90
